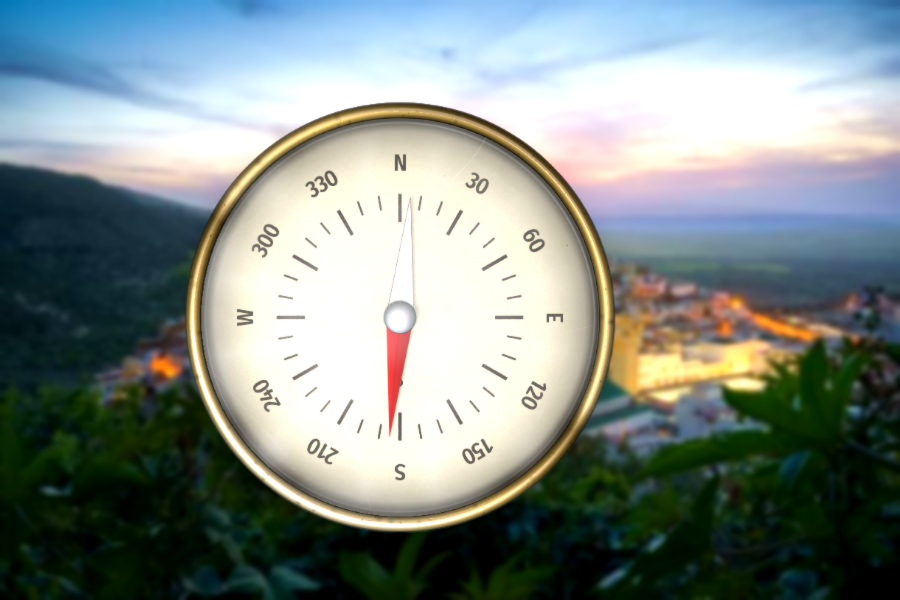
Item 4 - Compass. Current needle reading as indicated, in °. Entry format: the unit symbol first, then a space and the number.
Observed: ° 185
